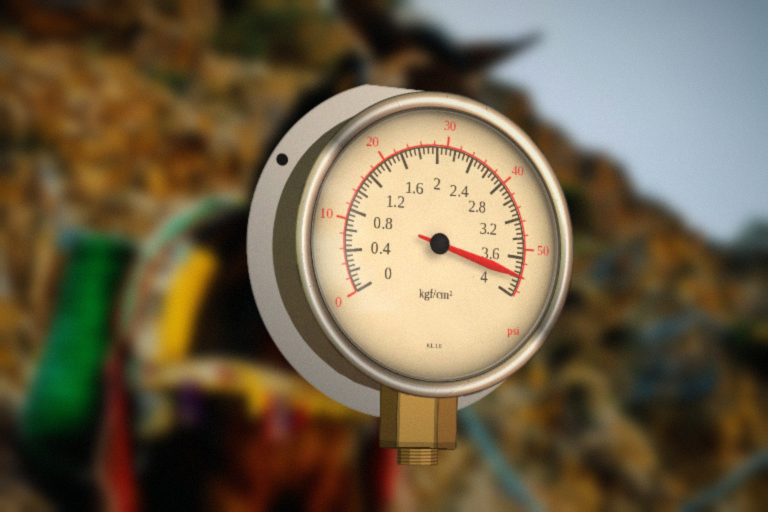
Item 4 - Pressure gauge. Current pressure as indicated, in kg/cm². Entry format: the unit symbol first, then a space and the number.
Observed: kg/cm² 3.8
